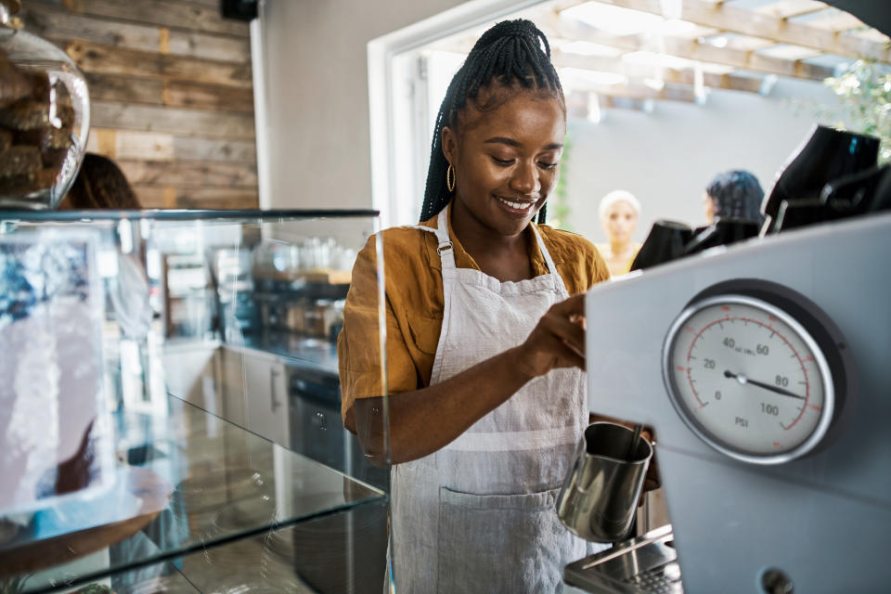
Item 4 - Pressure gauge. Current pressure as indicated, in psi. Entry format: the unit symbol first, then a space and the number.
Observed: psi 85
